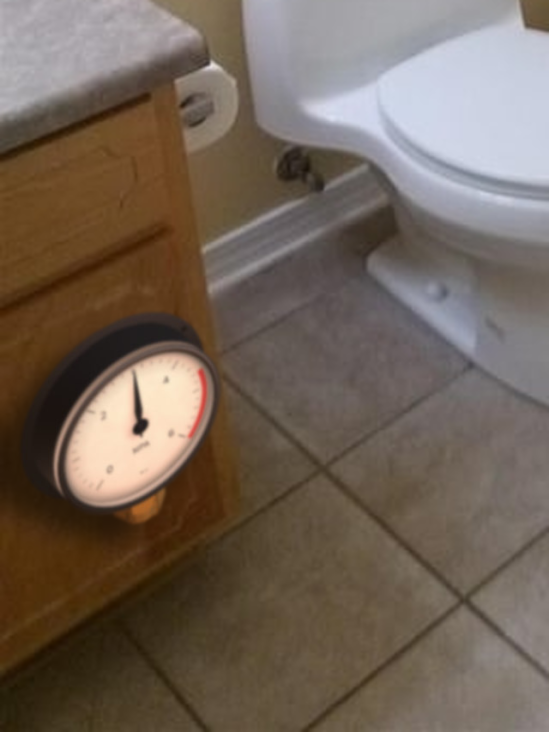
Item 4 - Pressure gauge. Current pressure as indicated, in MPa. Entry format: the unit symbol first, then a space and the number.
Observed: MPa 3
